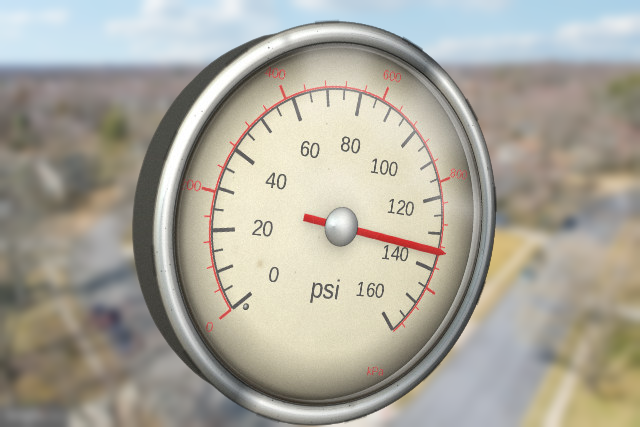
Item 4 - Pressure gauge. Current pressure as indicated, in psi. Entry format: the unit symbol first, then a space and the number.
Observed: psi 135
